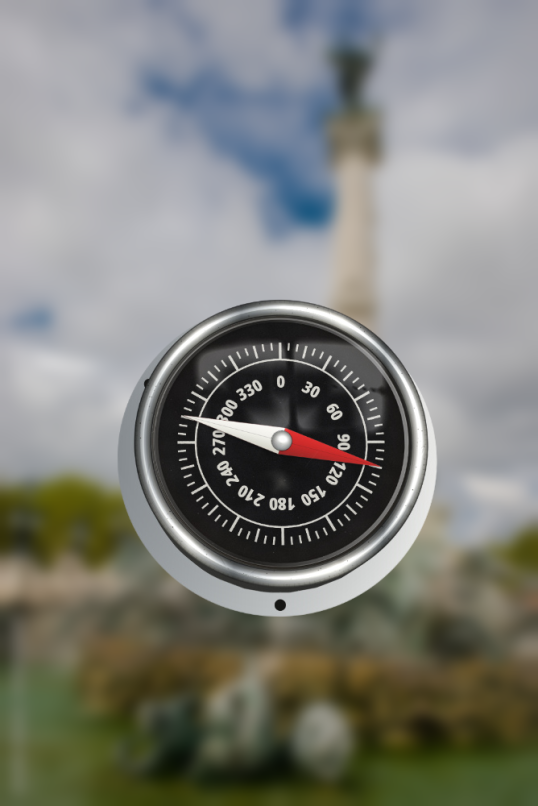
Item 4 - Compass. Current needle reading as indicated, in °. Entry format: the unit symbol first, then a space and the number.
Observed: ° 105
